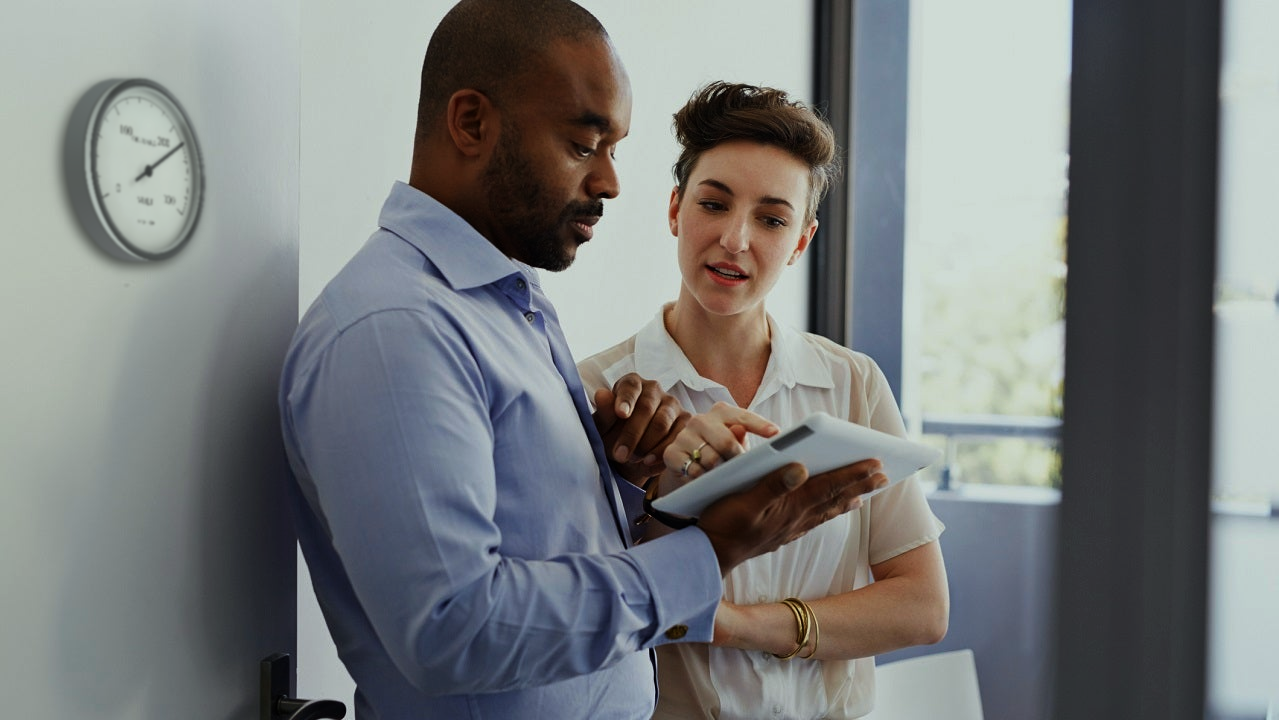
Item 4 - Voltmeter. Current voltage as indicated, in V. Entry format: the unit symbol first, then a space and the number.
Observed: V 220
